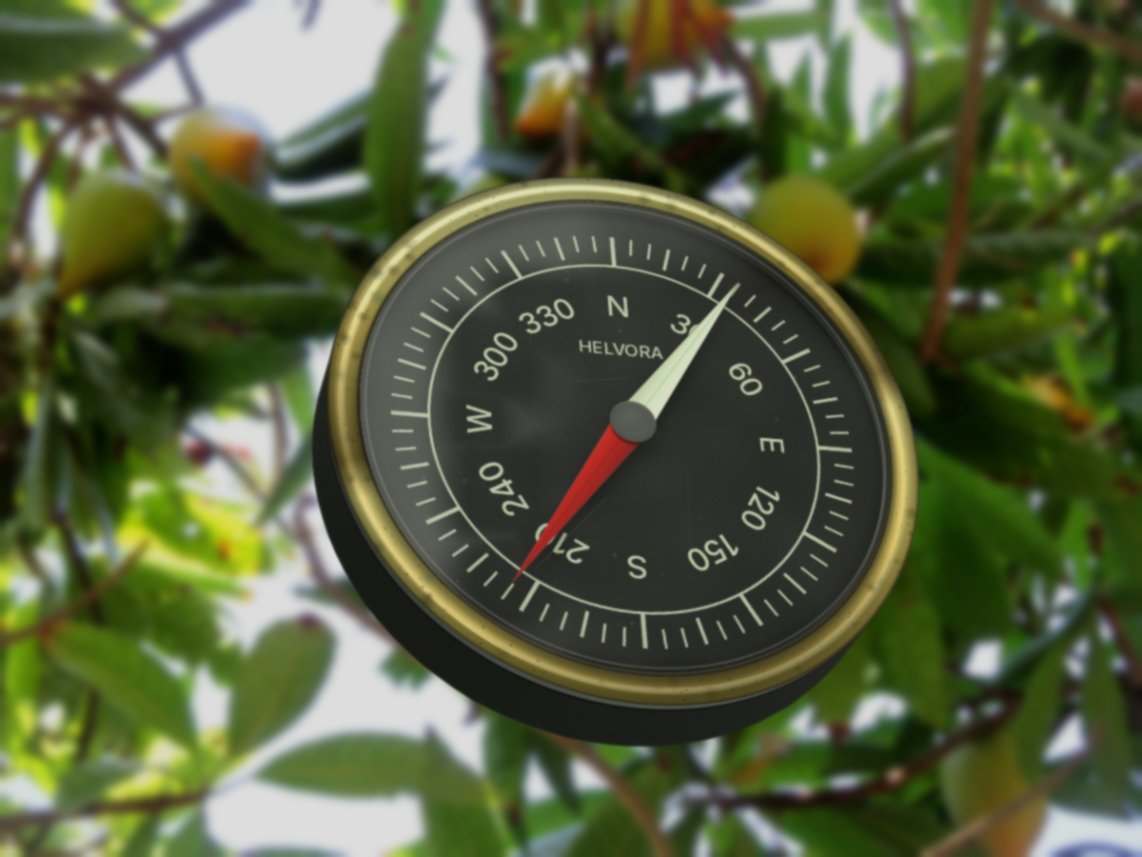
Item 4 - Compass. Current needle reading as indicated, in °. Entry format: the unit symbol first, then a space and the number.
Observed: ° 215
